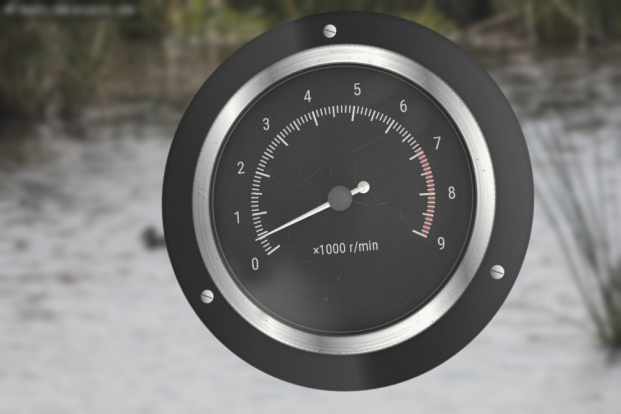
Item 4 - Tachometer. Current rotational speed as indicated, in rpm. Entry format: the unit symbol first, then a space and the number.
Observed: rpm 400
